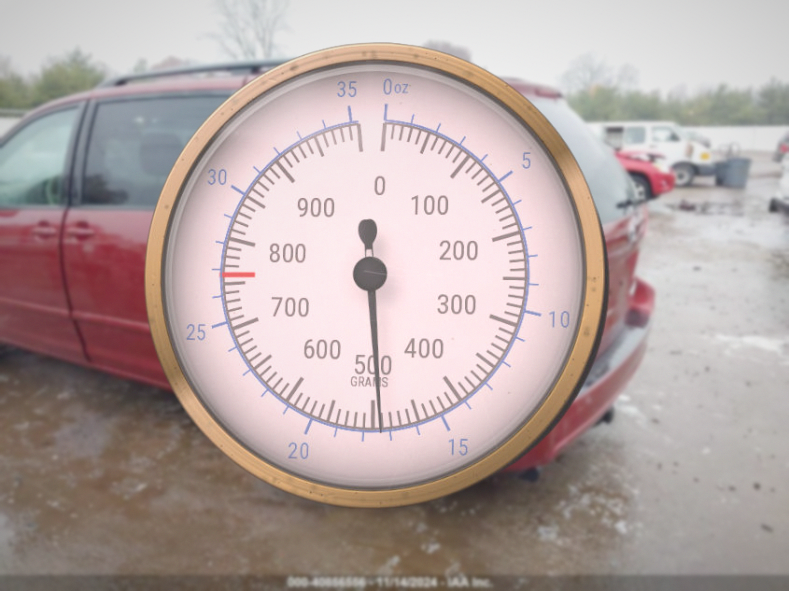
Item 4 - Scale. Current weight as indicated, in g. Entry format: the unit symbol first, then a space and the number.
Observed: g 490
